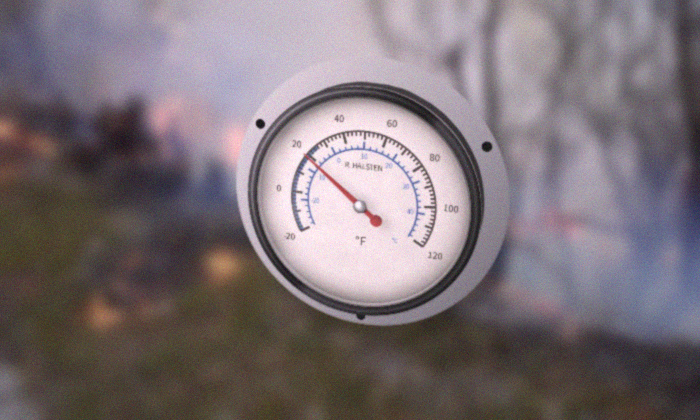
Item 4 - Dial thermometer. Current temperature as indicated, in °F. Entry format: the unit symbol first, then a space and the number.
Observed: °F 20
